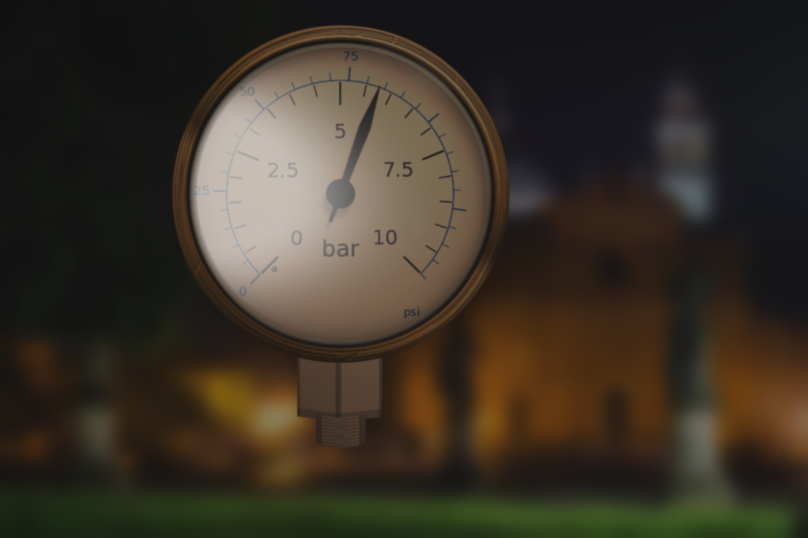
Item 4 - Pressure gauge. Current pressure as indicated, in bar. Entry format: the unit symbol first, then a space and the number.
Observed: bar 5.75
